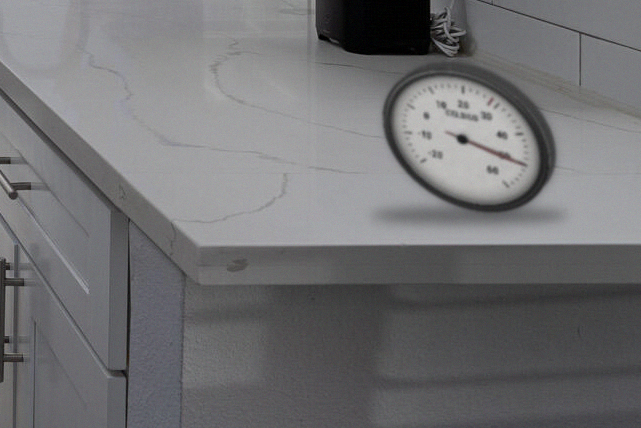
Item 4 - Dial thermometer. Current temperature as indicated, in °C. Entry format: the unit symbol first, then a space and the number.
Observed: °C 50
